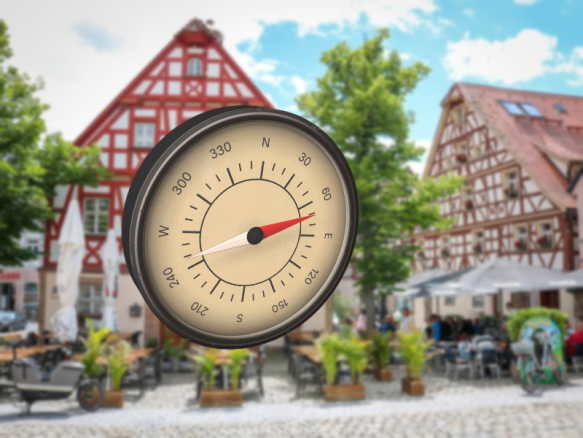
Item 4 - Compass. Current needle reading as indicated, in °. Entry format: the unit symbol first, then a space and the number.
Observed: ° 70
